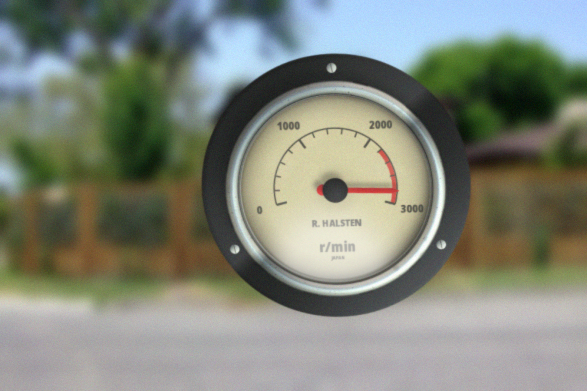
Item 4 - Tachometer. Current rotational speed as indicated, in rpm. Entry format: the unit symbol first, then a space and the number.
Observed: rpm 2800
